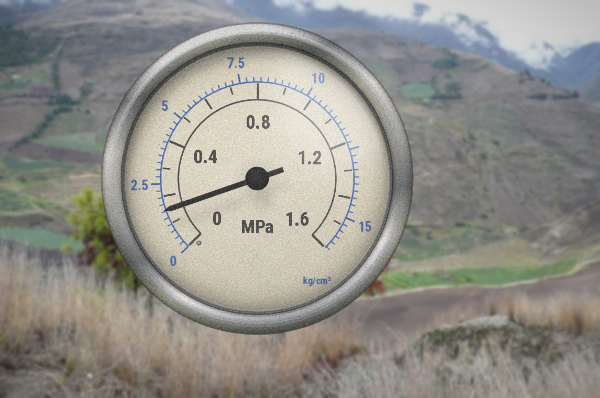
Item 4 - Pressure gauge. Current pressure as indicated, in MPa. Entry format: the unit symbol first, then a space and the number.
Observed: MPa 0.15
